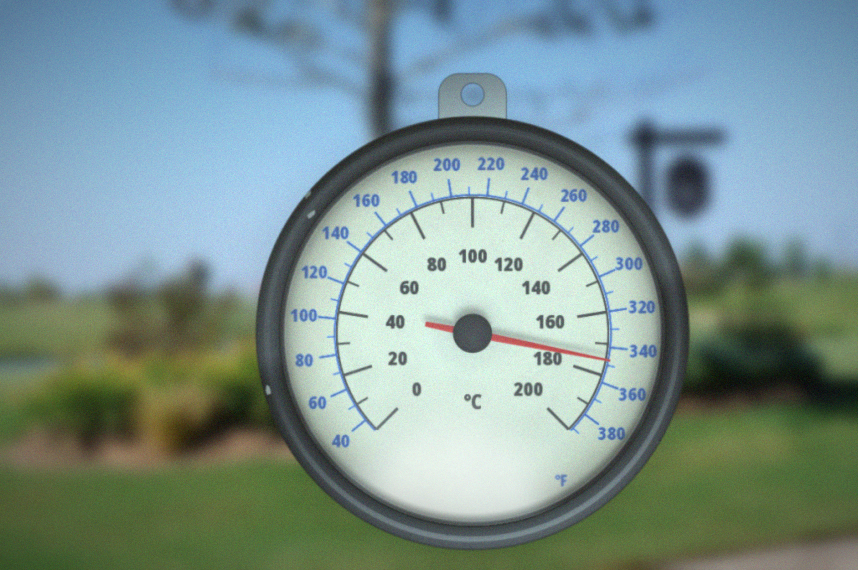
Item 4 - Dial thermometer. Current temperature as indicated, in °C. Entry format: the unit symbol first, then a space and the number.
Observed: °C 175
